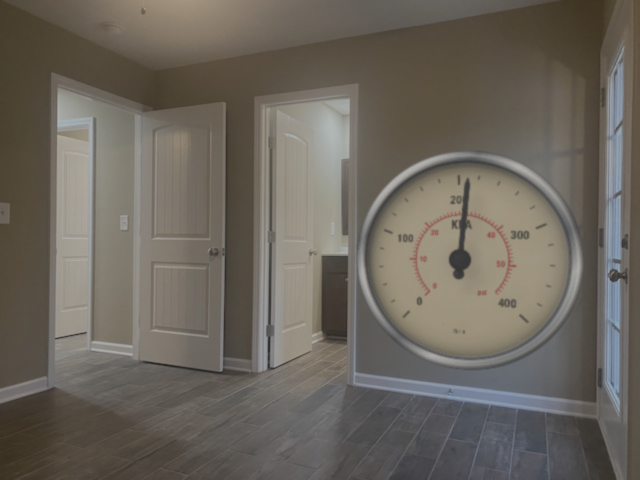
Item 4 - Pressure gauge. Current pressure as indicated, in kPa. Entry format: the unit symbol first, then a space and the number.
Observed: kPa 210
